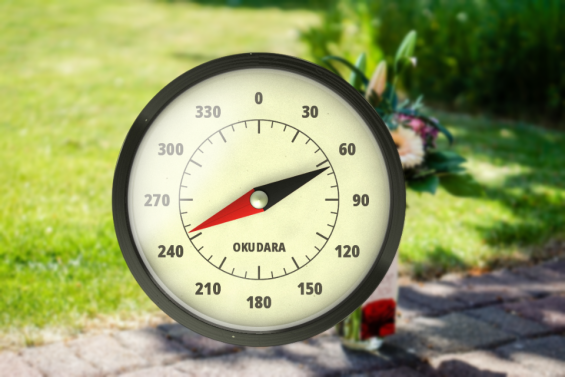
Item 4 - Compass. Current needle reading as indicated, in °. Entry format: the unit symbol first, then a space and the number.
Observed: ° 245
